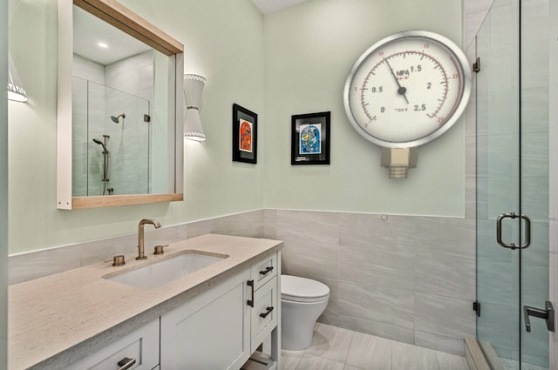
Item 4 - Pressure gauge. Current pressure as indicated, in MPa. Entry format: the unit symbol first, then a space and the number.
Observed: MPa 1
